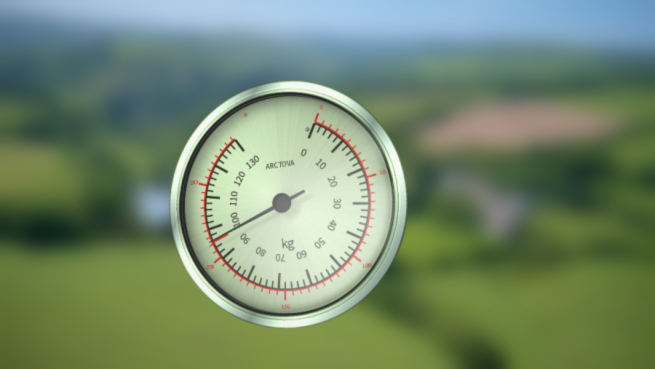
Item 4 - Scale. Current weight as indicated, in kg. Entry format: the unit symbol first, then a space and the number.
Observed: kg 96
